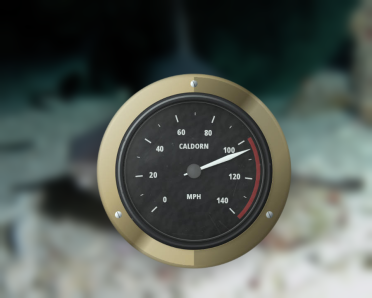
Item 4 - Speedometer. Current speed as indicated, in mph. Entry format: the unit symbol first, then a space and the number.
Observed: mph 105
